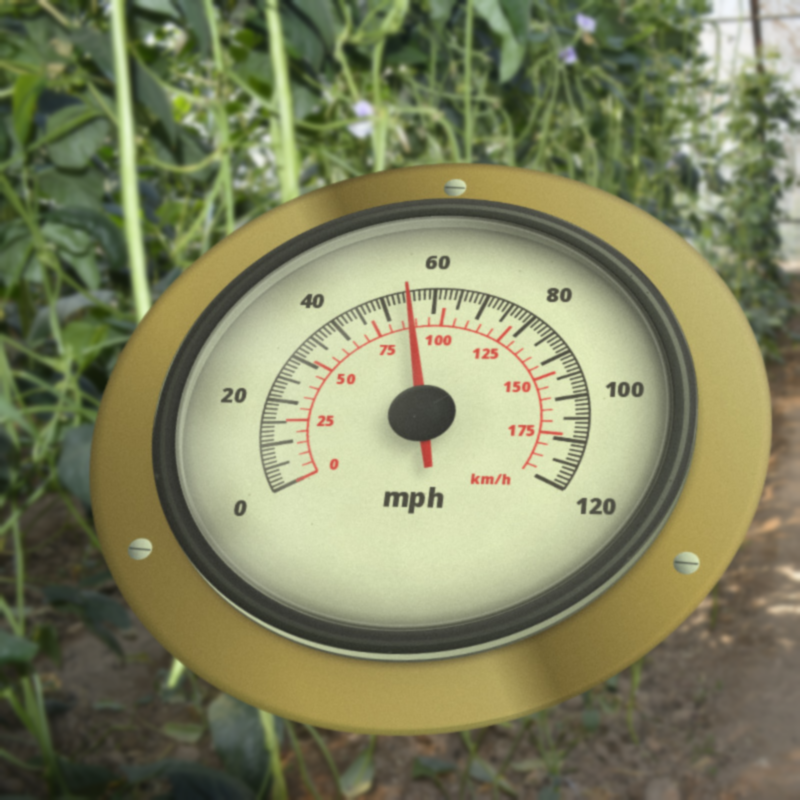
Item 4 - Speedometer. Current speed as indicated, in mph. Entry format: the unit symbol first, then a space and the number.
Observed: mph 55
